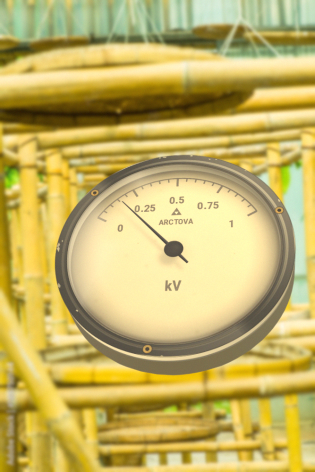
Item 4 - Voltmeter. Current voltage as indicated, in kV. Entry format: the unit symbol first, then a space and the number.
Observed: kV 0.15
